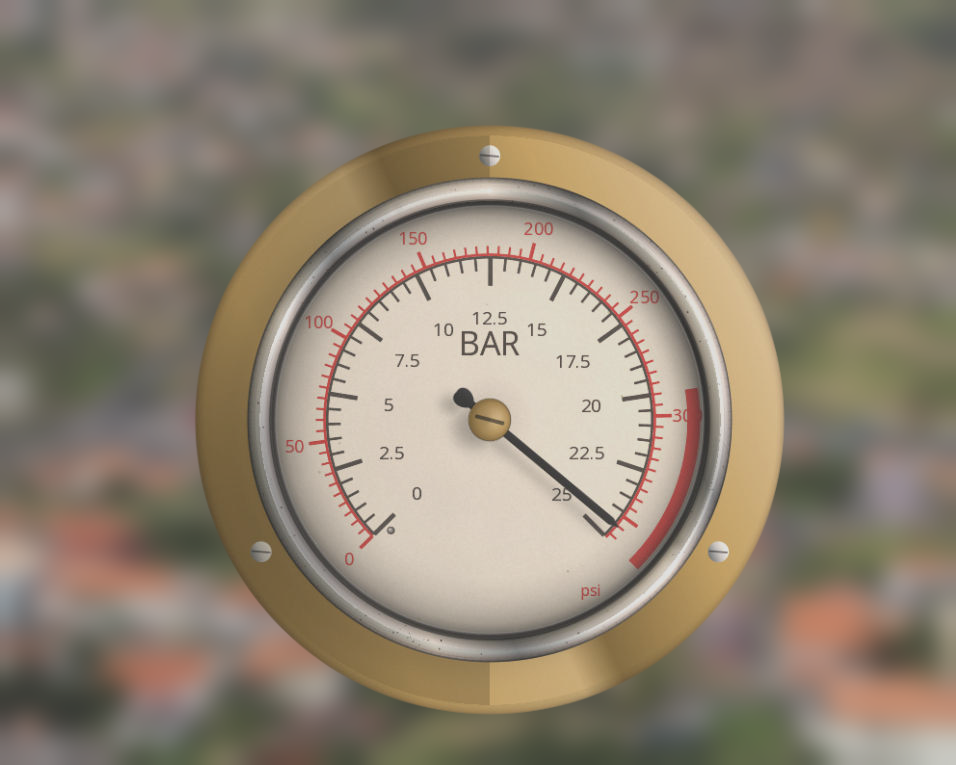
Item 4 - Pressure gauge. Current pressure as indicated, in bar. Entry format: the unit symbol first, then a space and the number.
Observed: bar 24.5
